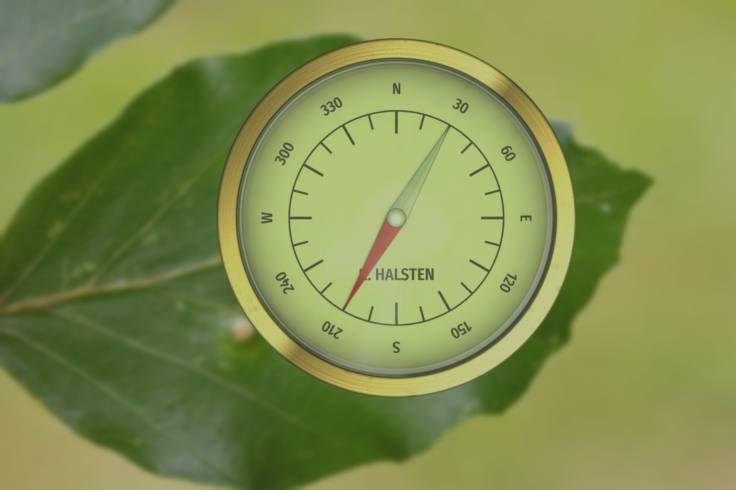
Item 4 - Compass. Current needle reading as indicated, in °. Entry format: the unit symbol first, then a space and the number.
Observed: ° 210
